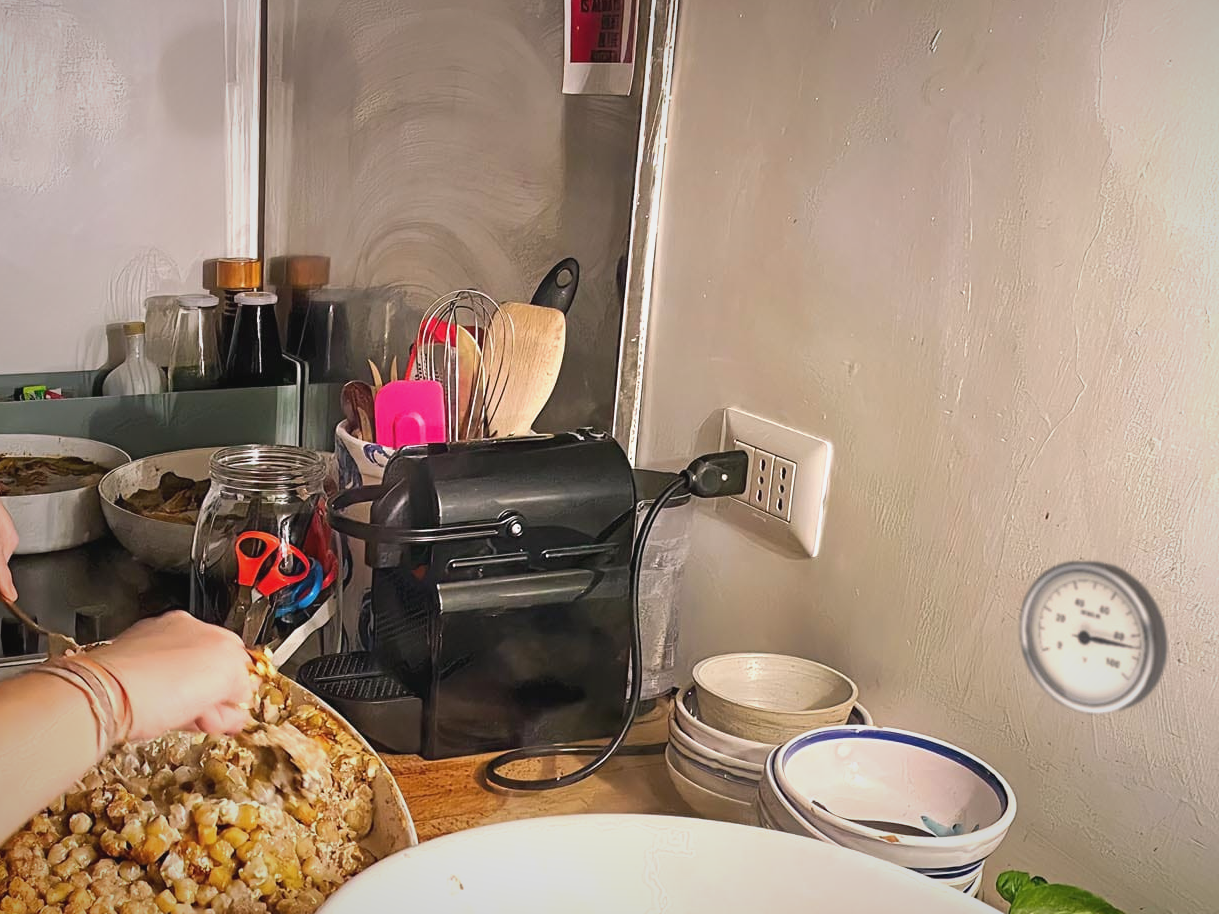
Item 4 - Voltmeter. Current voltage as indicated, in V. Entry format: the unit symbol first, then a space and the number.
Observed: V 85
